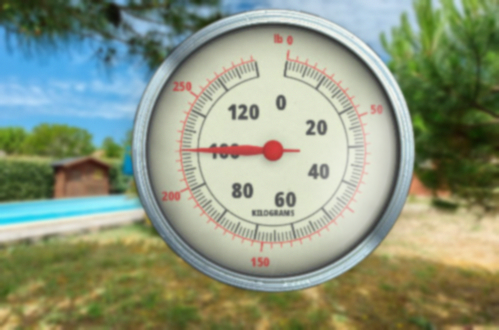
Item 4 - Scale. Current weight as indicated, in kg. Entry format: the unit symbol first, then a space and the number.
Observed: kg 100
